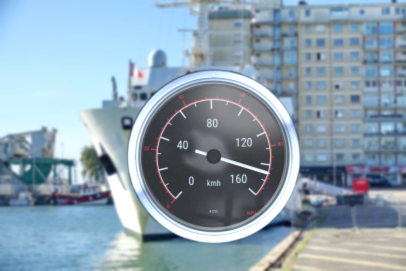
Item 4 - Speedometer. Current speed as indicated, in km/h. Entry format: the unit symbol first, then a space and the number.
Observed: km/h 145
